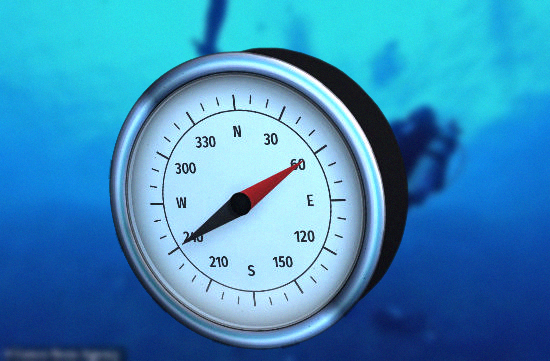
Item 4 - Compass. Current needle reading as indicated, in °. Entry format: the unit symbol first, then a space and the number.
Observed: ° 60
